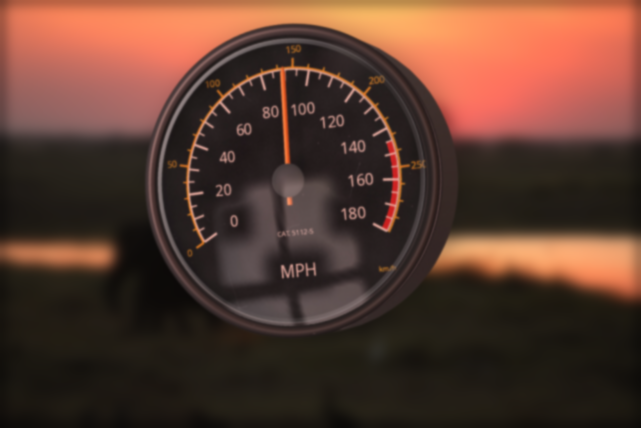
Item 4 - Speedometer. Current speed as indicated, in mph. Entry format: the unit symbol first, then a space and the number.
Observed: mph 90
